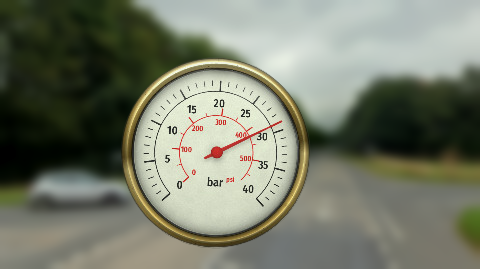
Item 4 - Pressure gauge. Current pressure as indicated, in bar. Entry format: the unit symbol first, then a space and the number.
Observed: bar 29
